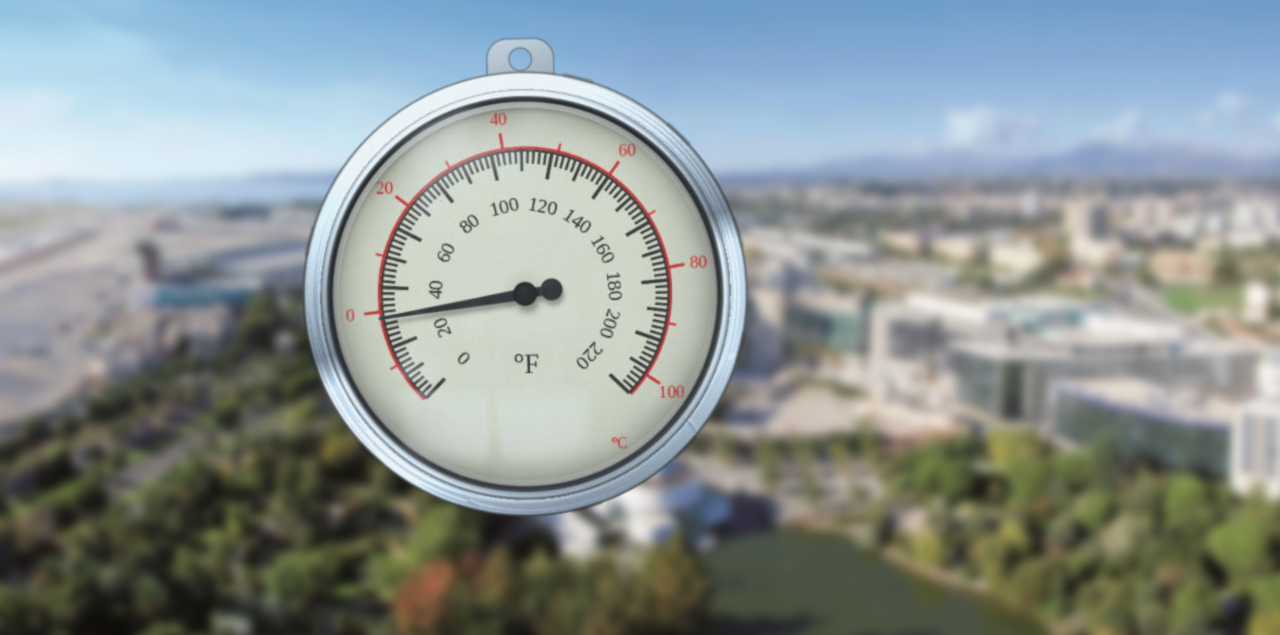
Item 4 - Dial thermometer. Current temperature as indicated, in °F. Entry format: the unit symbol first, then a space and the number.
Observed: °F 30
